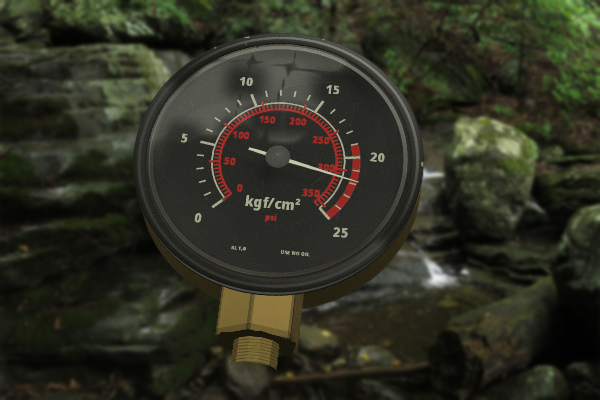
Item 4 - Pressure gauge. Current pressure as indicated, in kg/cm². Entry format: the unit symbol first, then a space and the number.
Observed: kg/cm² 22
